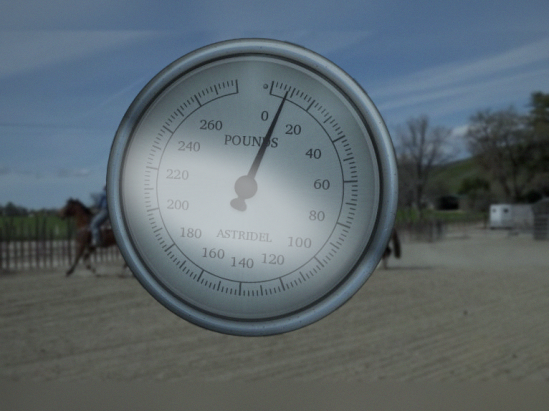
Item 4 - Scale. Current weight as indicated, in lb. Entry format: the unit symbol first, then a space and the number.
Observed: lb 8
